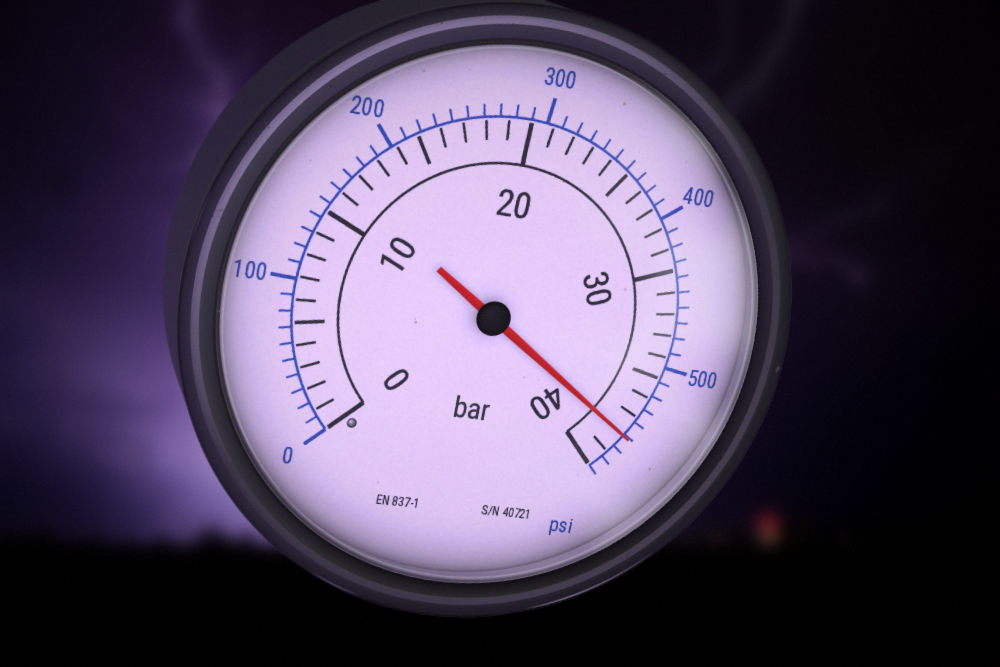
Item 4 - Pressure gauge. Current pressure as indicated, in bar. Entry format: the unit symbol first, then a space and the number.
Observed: bar 38
